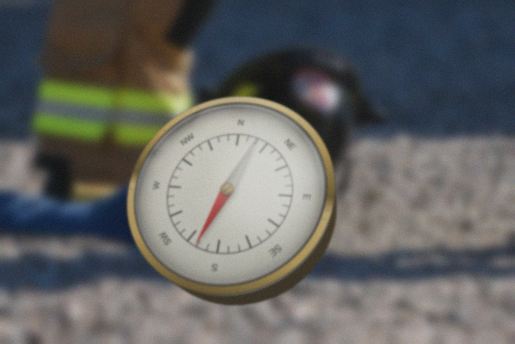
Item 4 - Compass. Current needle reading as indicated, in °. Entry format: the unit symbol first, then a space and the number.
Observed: ° 200
